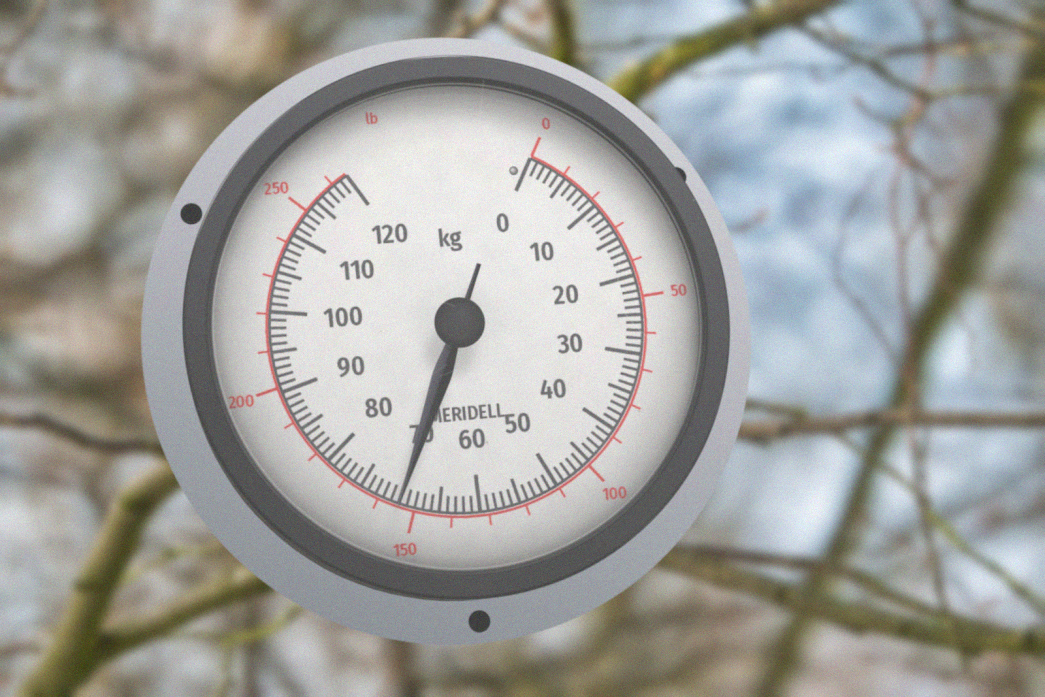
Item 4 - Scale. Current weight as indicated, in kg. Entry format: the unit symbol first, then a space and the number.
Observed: kg 70
